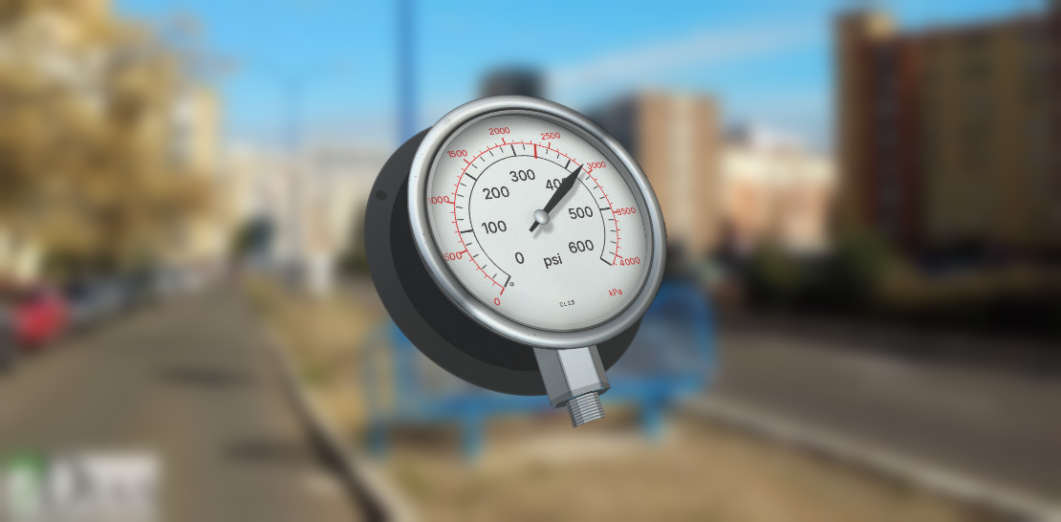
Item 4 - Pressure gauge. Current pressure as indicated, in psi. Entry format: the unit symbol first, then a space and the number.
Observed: psi 420
